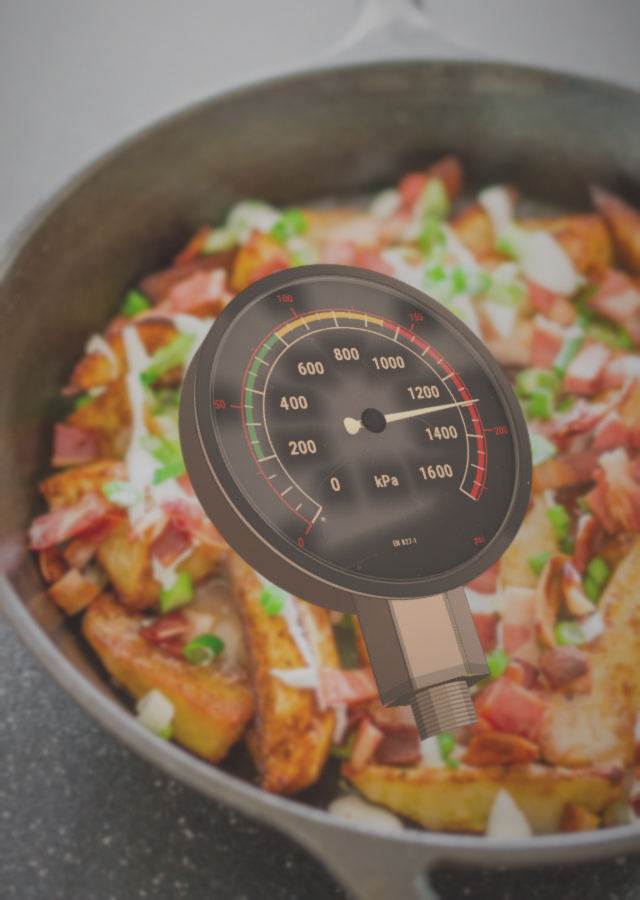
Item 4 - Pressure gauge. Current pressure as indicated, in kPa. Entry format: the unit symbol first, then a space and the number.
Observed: kPa 1300
